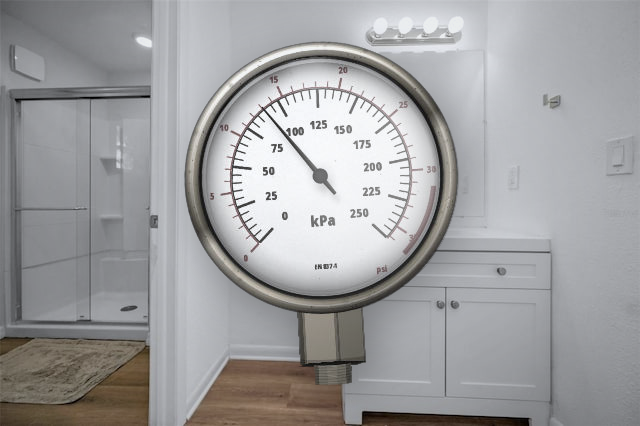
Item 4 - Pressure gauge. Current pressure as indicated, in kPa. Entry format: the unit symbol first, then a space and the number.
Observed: kPa 90
